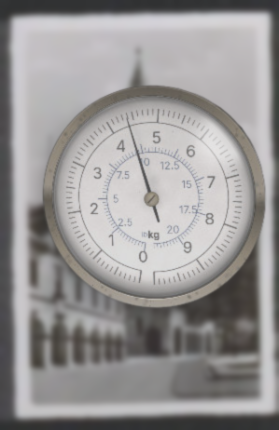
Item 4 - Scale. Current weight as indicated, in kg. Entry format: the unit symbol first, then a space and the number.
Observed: kg 4.4
